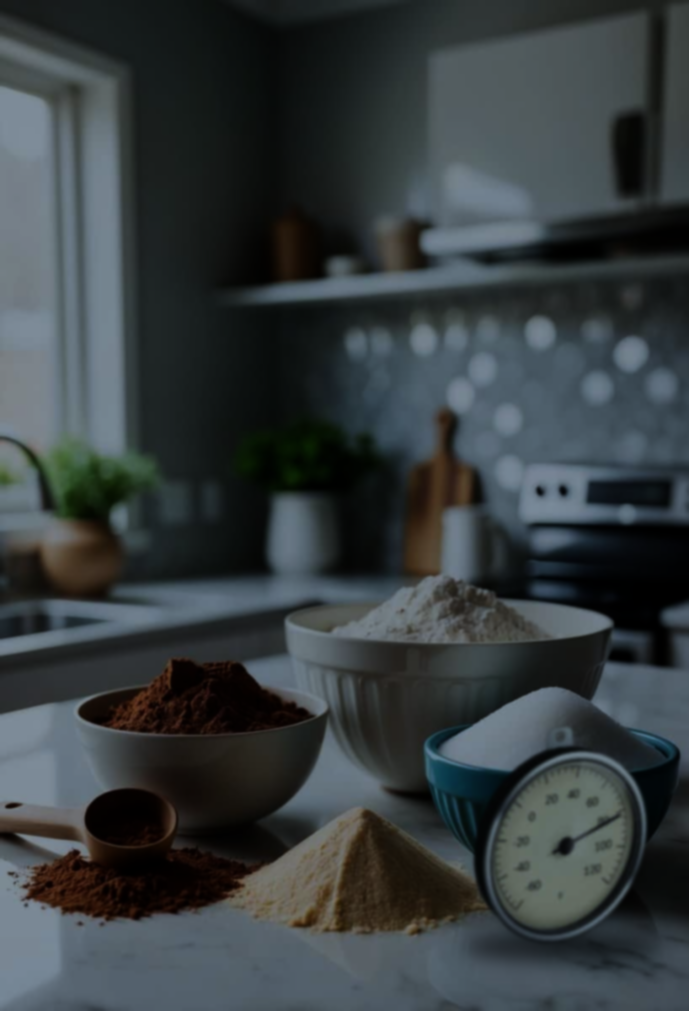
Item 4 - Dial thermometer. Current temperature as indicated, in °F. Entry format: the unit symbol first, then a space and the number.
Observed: °F 80
